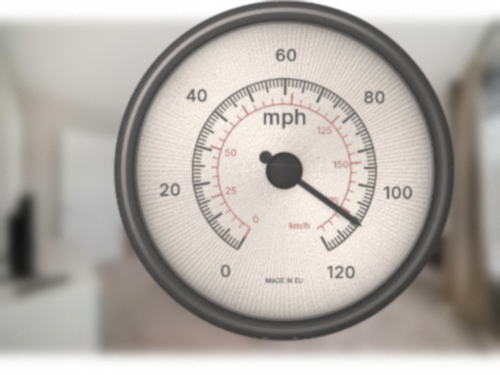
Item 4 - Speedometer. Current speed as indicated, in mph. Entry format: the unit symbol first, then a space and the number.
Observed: mph 110
